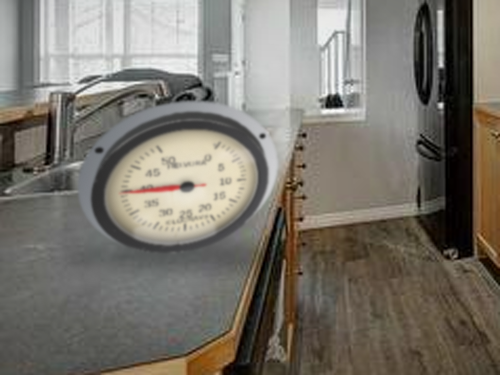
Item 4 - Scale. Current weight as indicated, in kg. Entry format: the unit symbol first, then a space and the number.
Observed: kg 40
